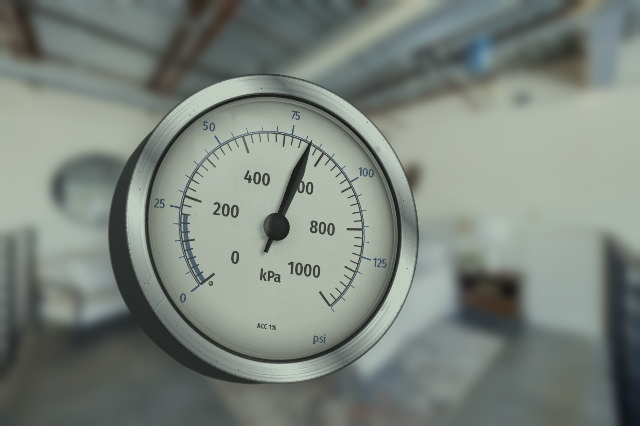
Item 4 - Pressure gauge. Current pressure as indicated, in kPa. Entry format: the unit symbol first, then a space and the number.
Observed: kPa 560
